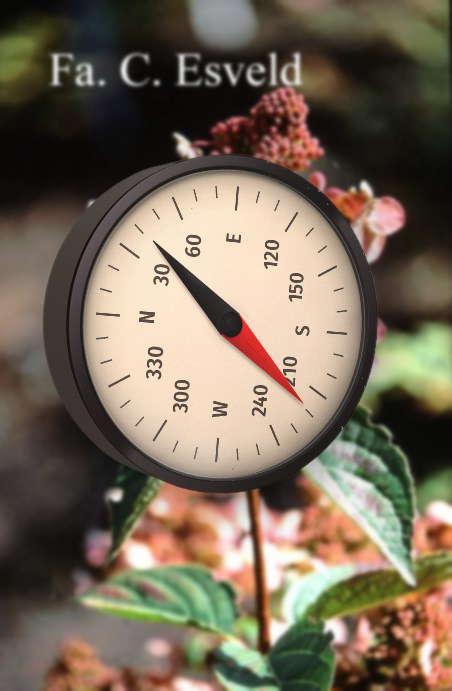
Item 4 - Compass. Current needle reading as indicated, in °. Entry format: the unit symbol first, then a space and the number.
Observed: ° 220
